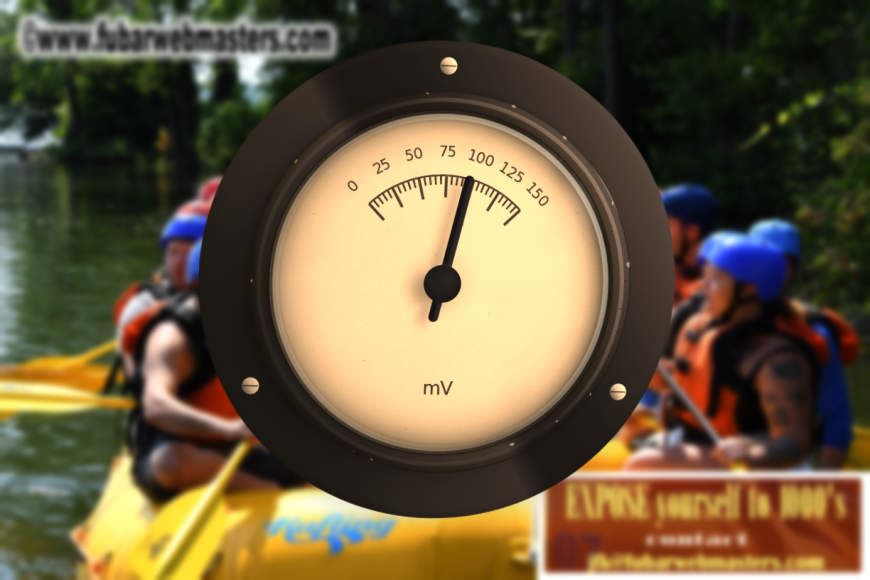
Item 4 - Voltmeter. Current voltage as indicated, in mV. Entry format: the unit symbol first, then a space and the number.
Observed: mV 95
